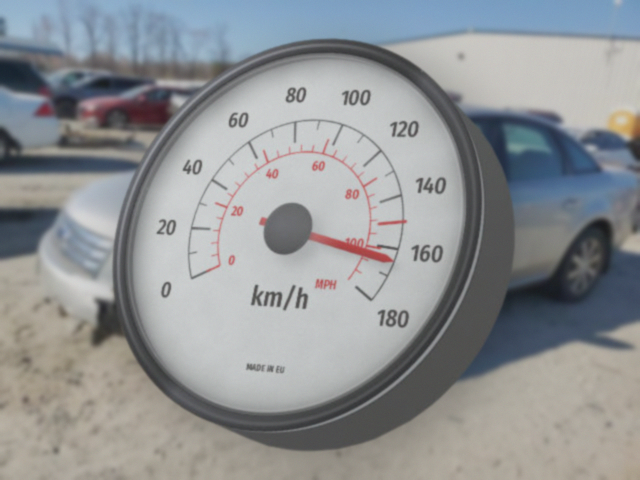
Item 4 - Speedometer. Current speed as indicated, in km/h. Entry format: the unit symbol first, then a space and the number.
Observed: km/h 165
